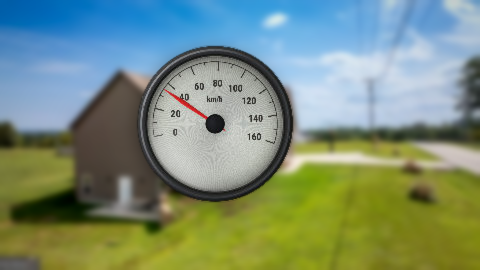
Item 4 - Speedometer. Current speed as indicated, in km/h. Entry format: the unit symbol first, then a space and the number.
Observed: km/h 35
